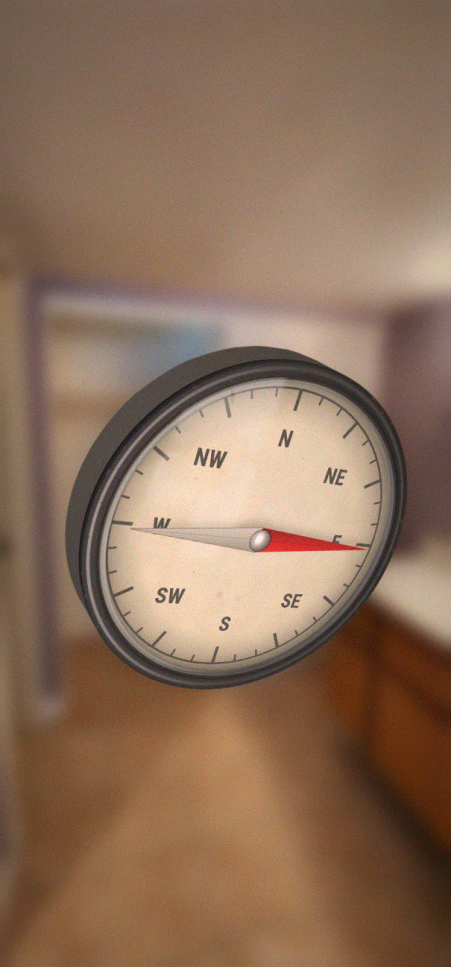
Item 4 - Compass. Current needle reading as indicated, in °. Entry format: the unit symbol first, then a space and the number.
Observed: ° 90
